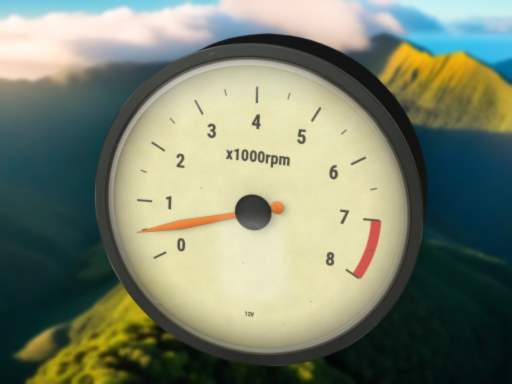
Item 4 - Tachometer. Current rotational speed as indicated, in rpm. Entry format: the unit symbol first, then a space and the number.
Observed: rpm 500
